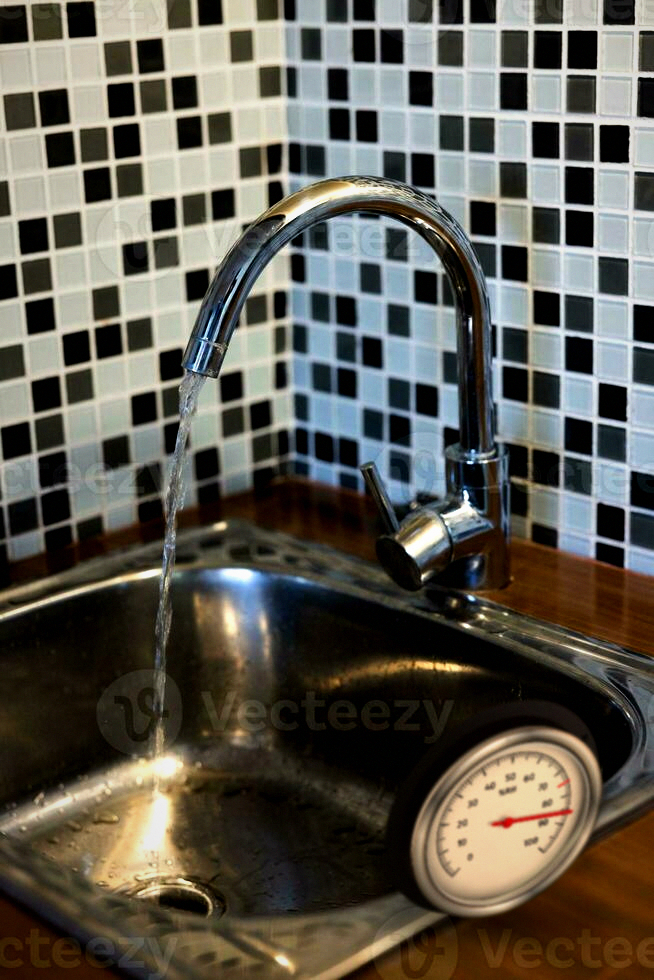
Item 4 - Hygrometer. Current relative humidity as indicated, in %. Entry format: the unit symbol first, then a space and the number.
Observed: % 85
